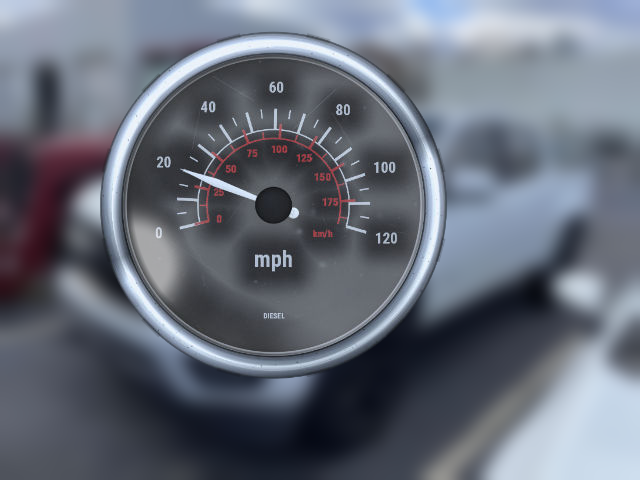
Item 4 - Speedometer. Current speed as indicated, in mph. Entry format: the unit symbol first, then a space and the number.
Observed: mph 20
